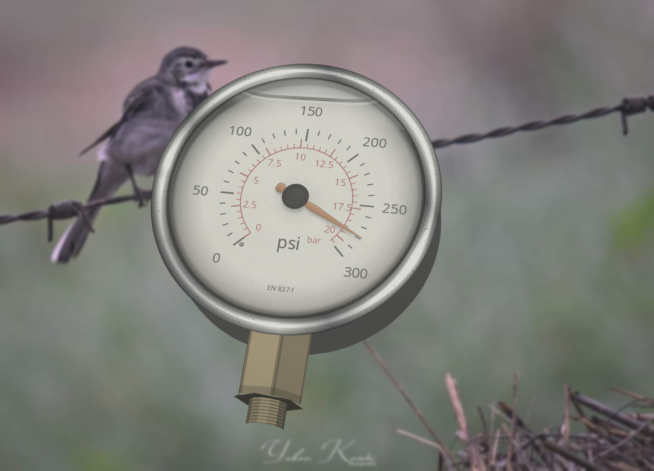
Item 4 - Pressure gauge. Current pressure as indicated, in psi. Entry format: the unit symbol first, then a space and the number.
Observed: psi 280
